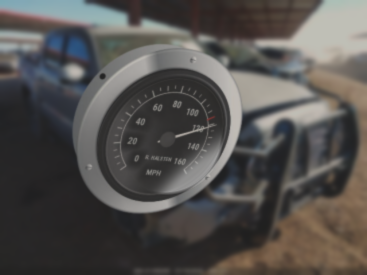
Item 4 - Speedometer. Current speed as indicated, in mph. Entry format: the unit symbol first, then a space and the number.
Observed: mph 120
